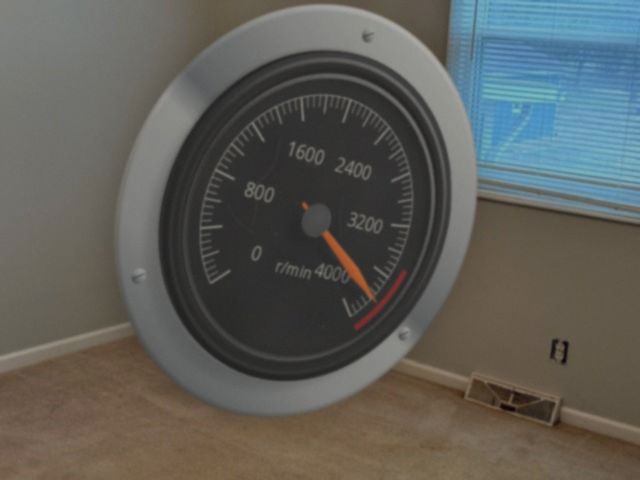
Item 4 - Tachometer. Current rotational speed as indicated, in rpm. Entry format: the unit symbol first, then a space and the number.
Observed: rpm 3800
